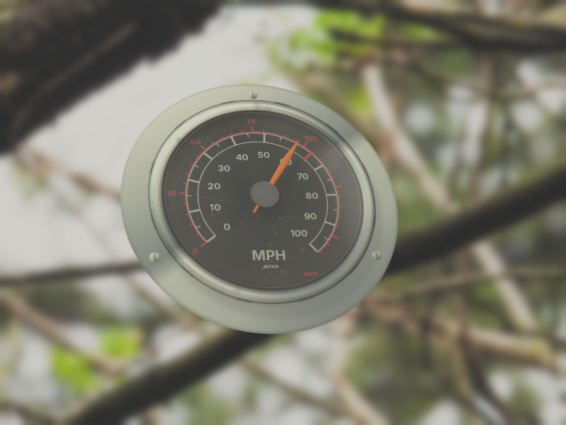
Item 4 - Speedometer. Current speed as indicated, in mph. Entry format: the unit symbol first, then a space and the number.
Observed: mph 60
